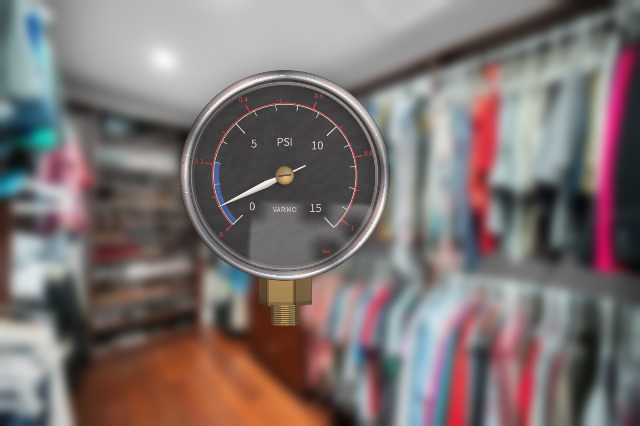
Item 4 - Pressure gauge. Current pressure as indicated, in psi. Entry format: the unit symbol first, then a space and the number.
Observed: psi 1
